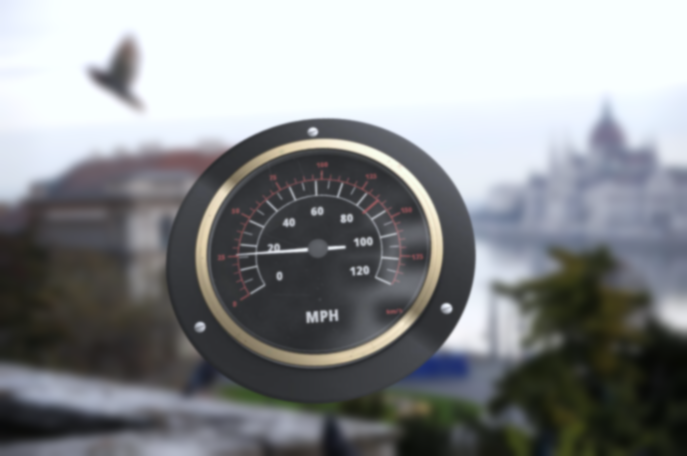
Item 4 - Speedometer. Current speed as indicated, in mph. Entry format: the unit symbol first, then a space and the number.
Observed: mph 15
